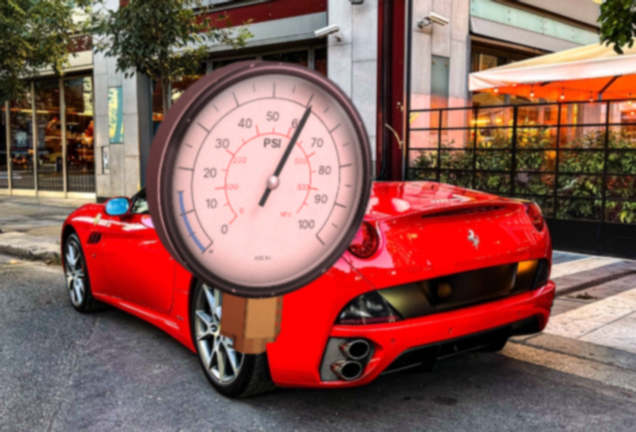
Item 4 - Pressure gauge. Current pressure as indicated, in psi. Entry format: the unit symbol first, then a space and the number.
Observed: psi 60
